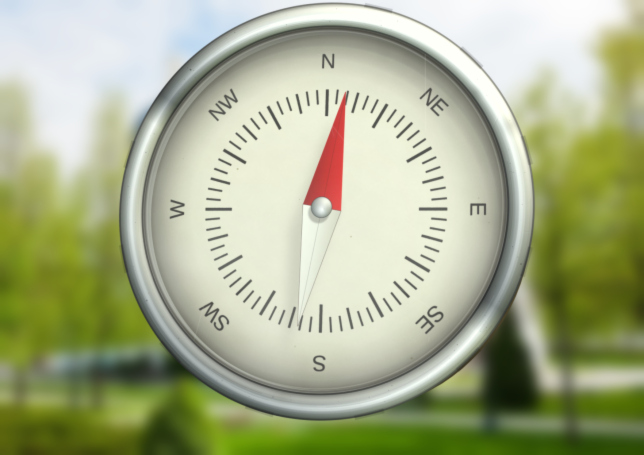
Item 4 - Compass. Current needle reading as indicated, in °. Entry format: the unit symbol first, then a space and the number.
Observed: ° 10
